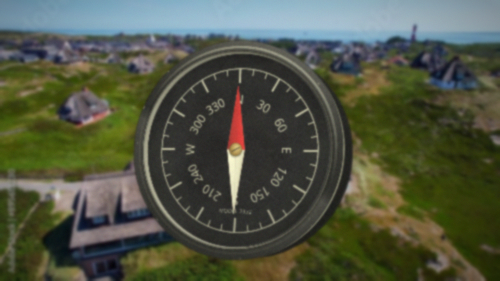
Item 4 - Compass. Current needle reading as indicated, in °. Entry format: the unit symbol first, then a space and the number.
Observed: ° 0
